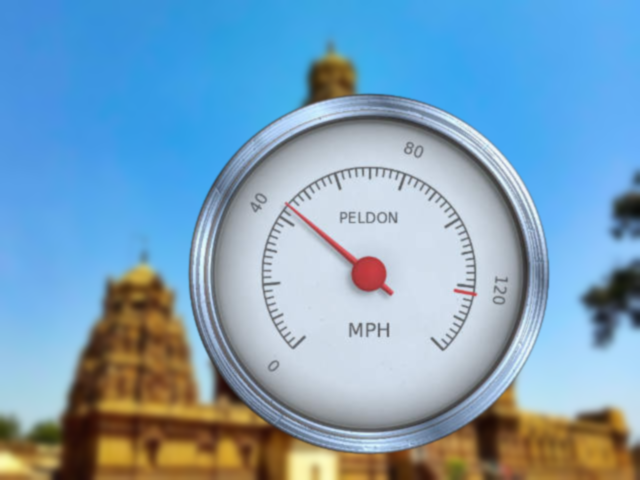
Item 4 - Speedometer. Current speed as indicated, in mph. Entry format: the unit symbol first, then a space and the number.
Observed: mph 44
